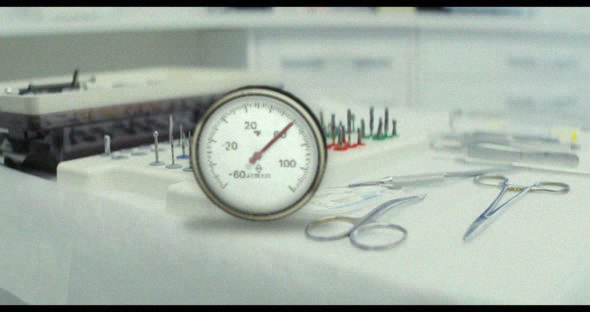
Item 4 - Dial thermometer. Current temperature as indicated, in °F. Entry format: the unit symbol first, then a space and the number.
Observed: °F 60
